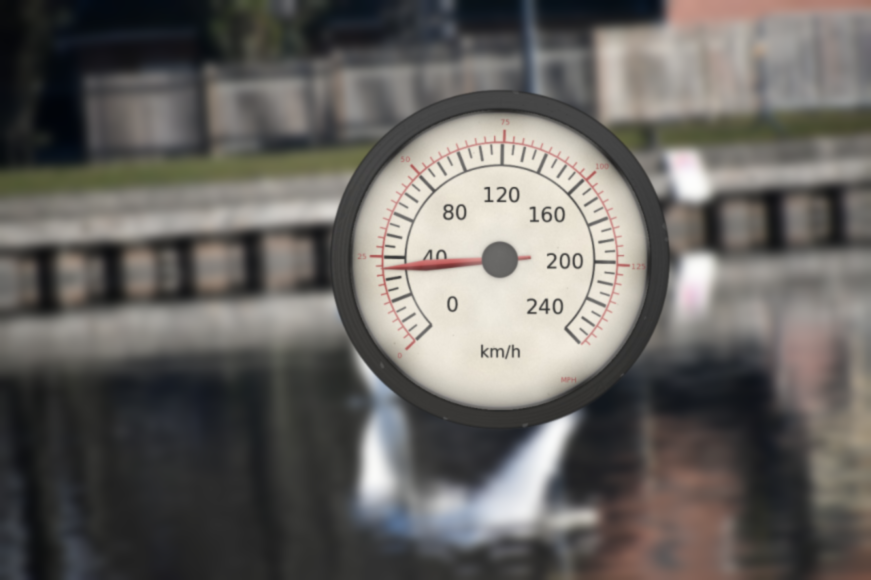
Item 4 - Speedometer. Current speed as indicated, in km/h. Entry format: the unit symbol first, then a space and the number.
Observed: km/h 35
